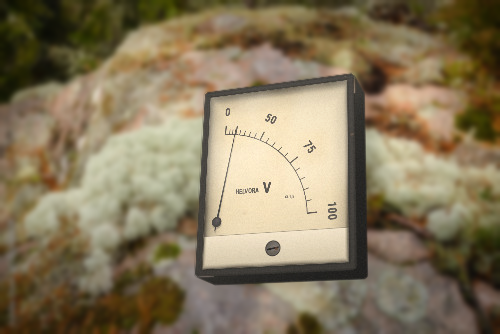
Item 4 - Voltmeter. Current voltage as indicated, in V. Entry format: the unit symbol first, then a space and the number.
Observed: V 25
